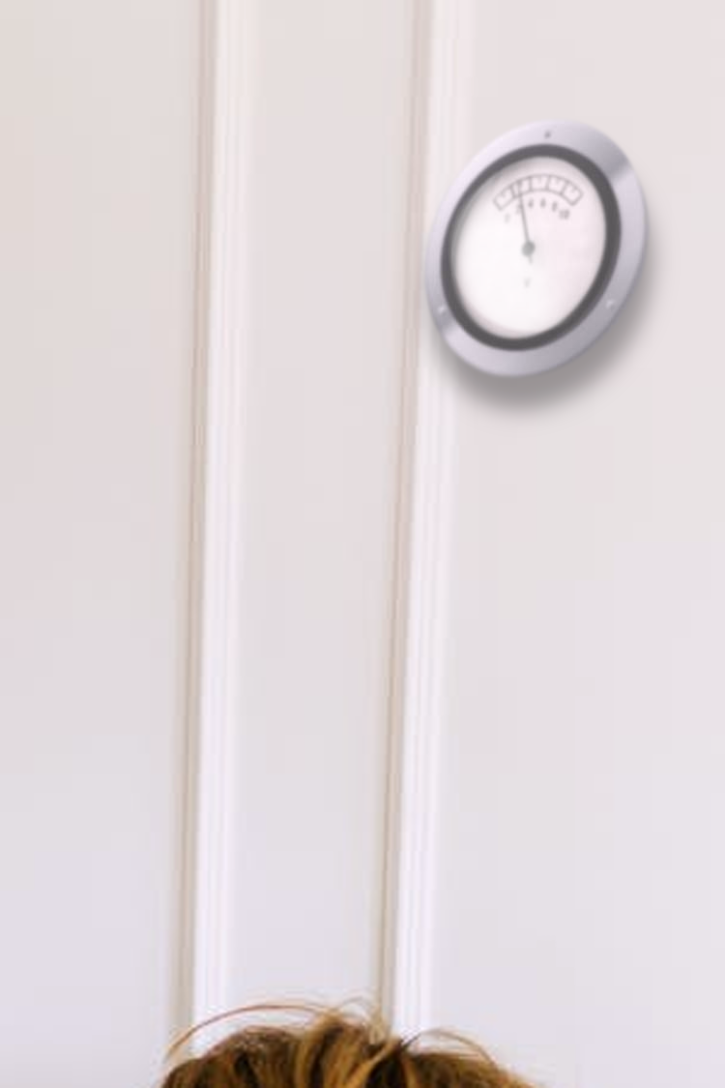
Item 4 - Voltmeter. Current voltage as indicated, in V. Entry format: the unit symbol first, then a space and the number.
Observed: V 3
